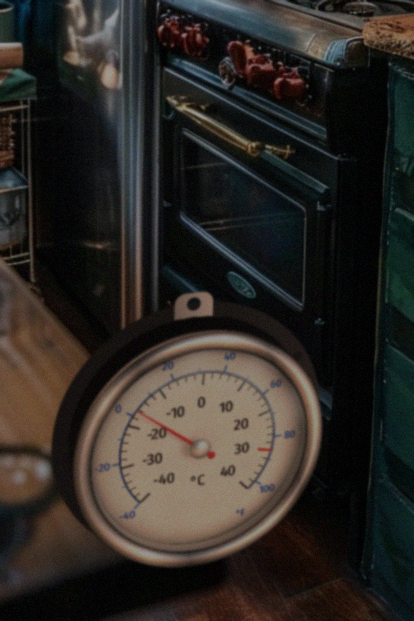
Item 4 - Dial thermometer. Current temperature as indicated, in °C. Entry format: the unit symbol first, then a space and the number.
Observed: °C -16
